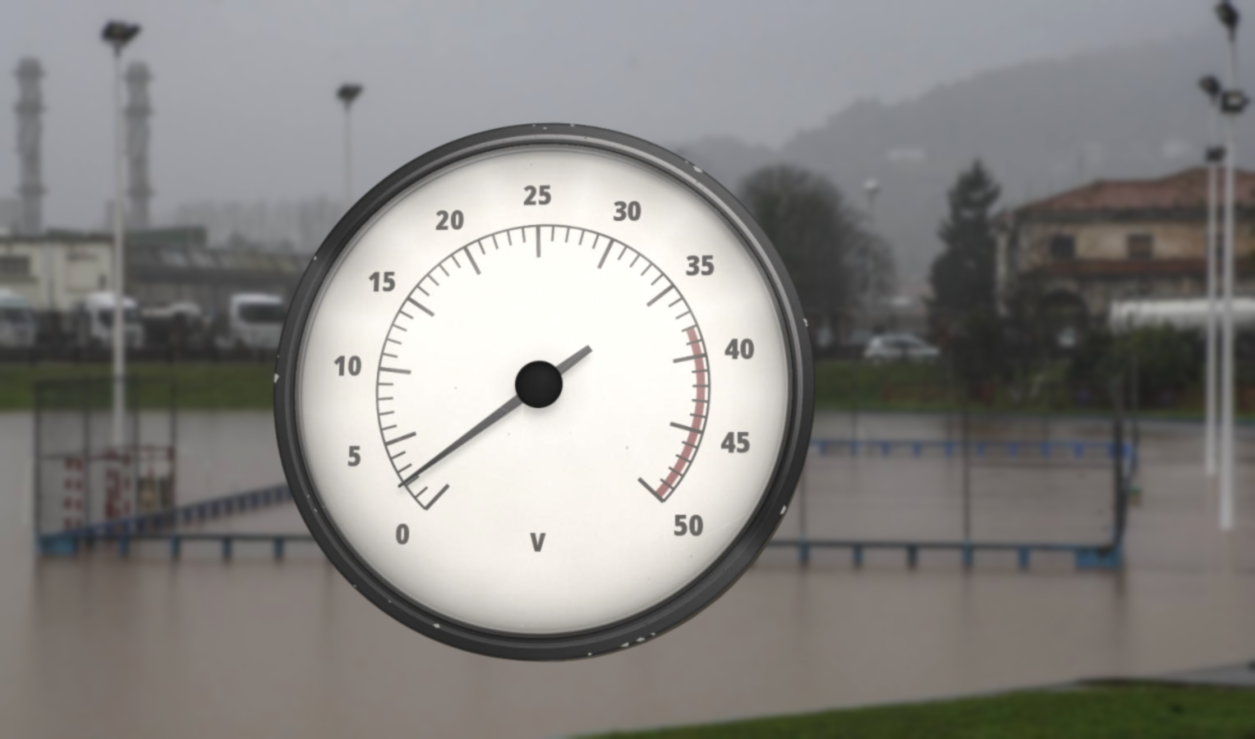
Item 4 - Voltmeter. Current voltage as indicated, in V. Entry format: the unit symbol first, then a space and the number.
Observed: V 2
